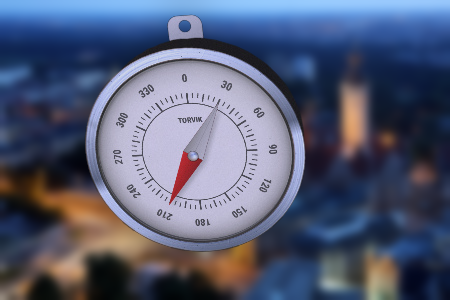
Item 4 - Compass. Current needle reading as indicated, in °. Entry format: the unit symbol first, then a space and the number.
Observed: ° 210
